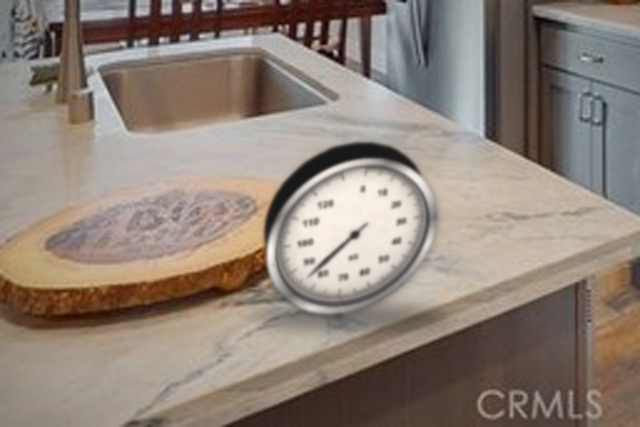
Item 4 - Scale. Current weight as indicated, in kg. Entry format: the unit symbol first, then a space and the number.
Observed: kg 85
